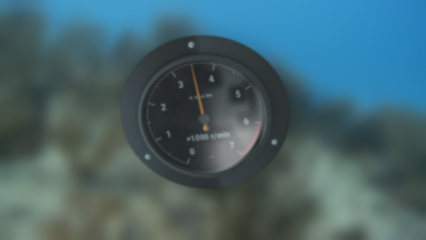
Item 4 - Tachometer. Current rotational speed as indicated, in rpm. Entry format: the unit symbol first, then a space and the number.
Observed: rpm 3500
